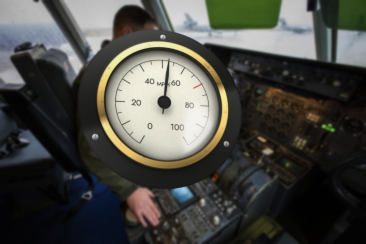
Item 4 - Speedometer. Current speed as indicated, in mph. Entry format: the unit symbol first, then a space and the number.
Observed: mph 52.5
